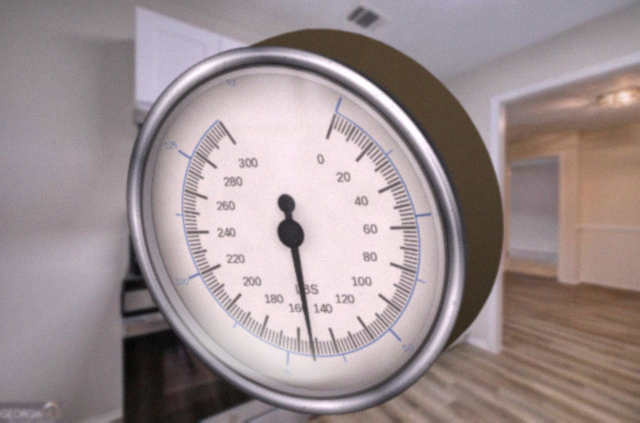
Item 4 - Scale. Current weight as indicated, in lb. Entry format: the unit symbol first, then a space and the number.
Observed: lb 150
